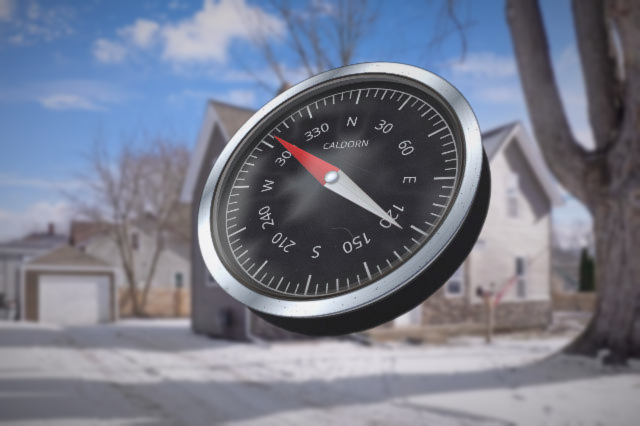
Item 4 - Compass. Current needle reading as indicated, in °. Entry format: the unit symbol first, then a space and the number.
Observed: ° 305
